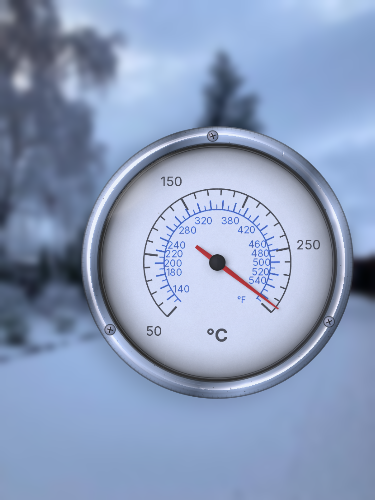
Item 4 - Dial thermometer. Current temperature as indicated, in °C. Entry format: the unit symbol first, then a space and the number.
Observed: °C 295
